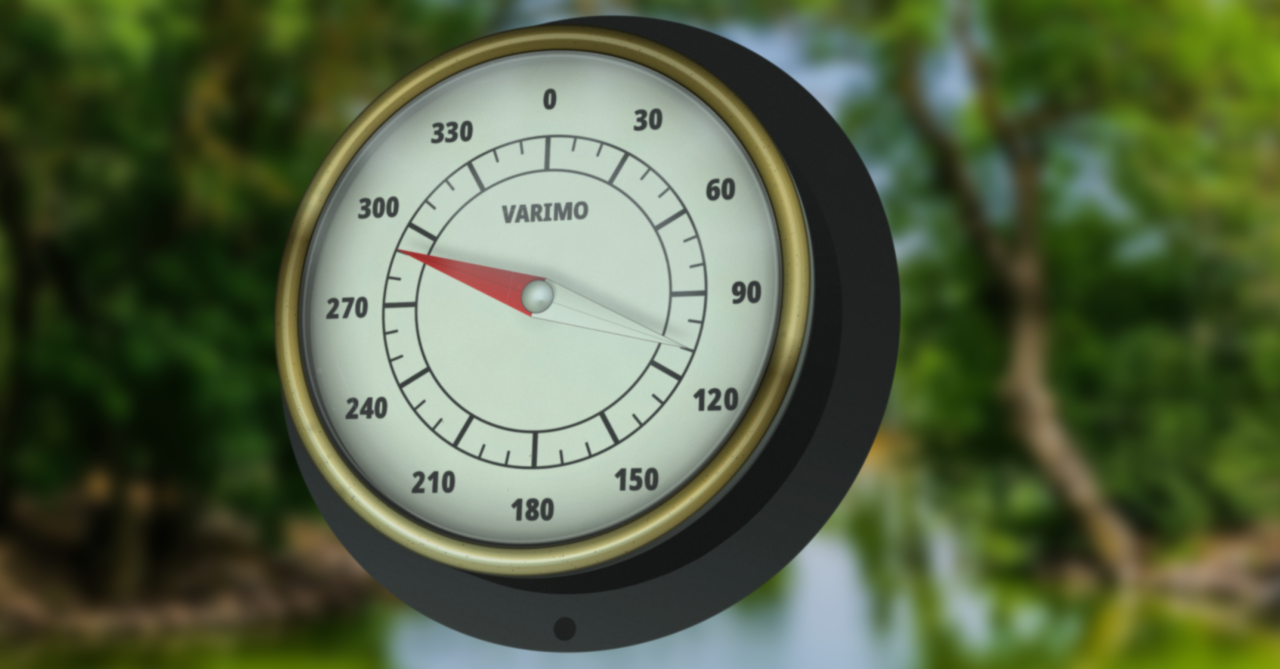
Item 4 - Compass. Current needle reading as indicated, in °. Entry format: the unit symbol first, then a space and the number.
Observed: ° 290
